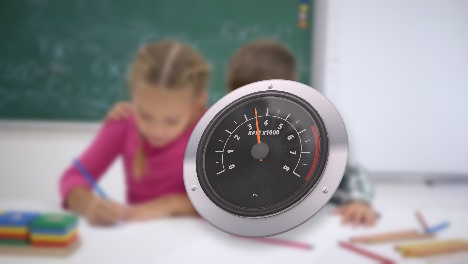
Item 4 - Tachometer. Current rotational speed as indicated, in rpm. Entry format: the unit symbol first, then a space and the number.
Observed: rpm 3500
